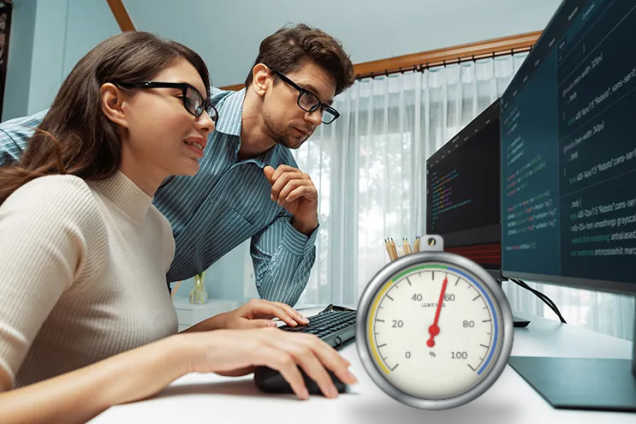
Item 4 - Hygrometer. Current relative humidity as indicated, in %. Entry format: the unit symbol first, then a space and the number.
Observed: % 55
